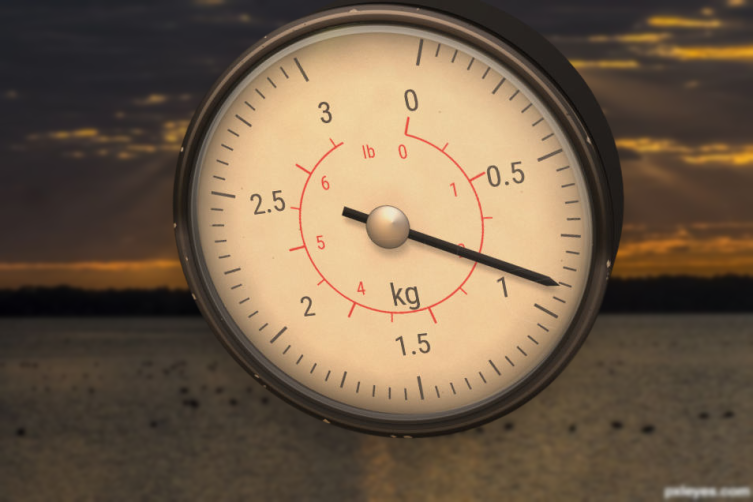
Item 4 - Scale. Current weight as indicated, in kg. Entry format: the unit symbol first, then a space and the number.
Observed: kg 0.9
